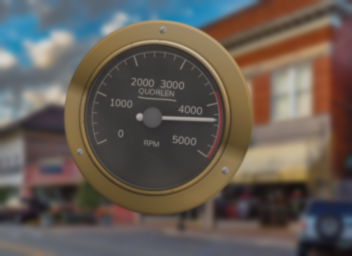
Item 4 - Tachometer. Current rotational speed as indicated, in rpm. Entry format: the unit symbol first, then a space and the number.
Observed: rpm 4300
